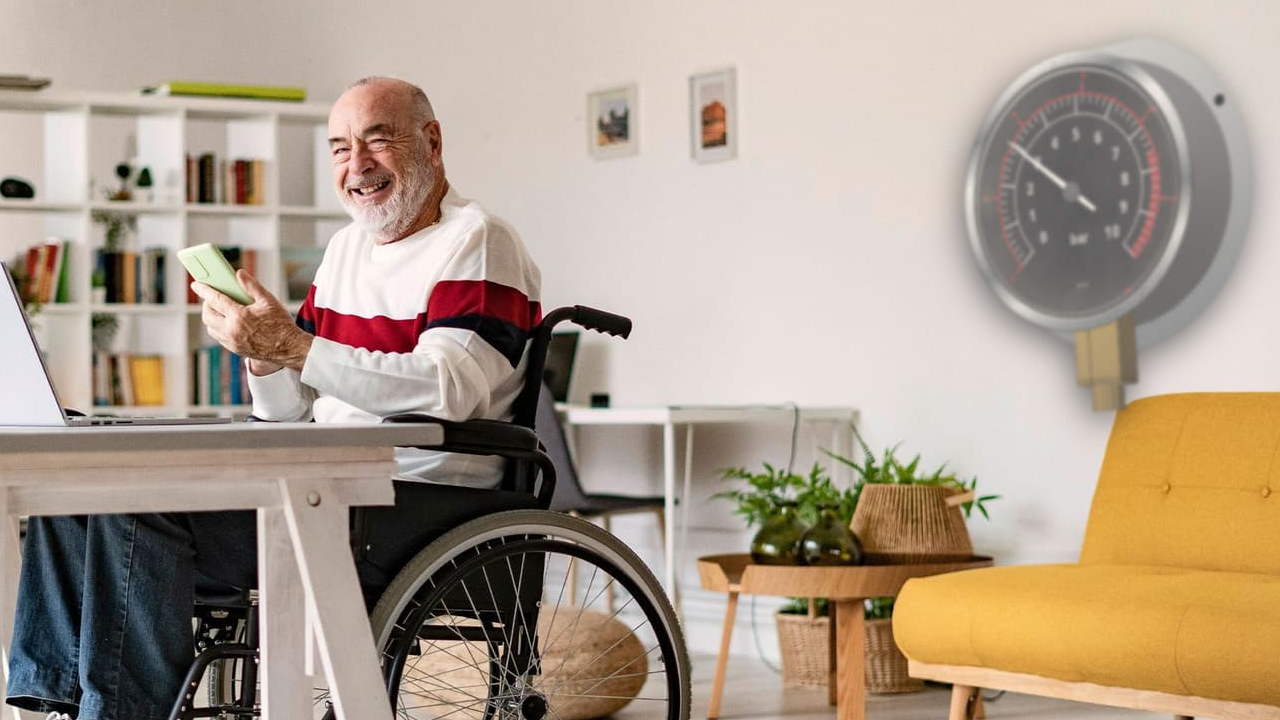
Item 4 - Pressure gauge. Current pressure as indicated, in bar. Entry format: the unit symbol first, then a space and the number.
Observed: bar 3
